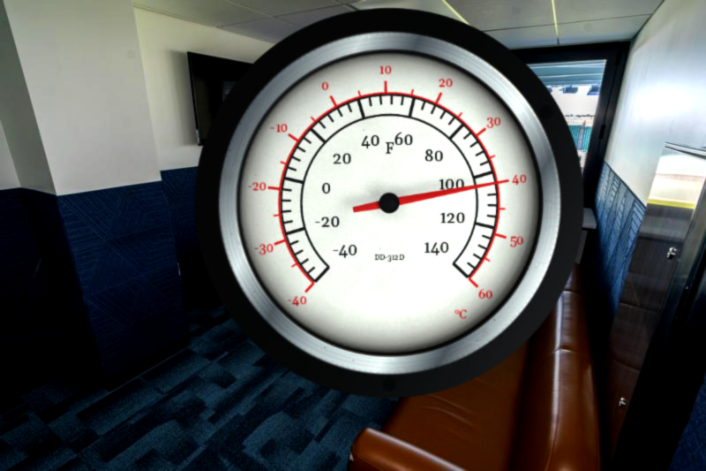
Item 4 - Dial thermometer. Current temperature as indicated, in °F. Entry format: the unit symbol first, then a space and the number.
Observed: °F 104
